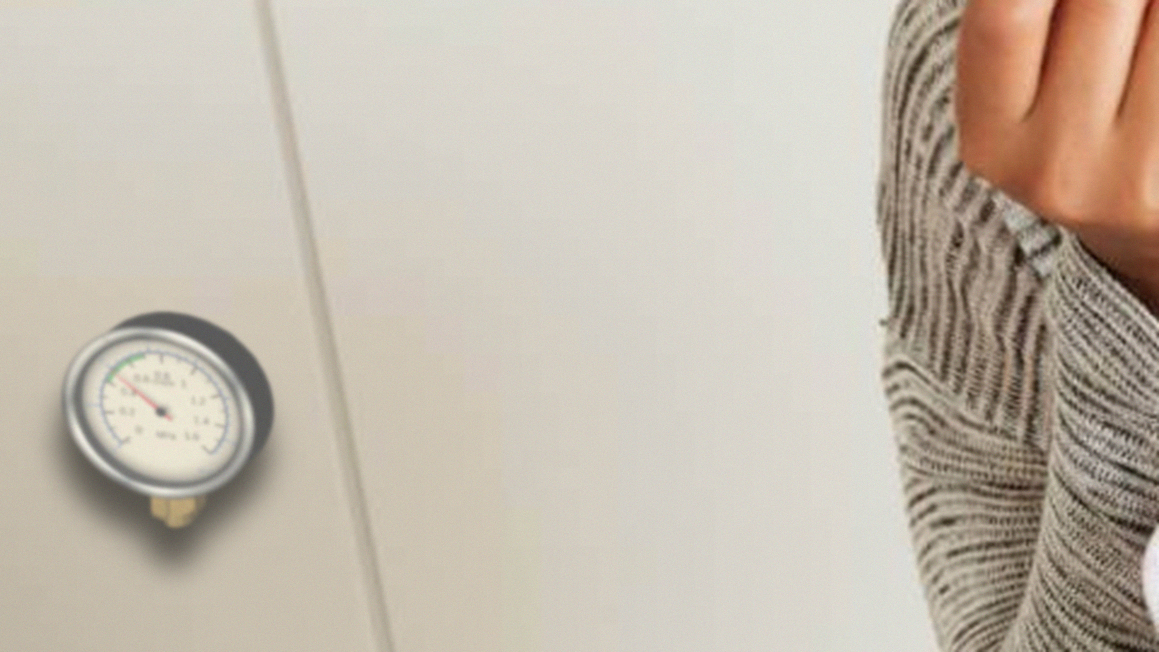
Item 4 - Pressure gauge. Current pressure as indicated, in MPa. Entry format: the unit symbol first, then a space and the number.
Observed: MPa 0.5
